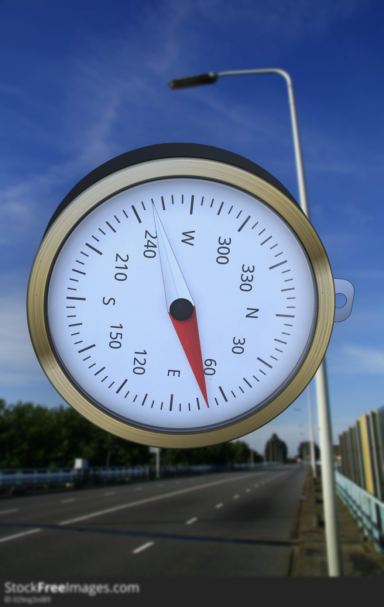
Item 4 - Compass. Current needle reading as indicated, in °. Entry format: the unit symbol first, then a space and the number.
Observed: ° 70
